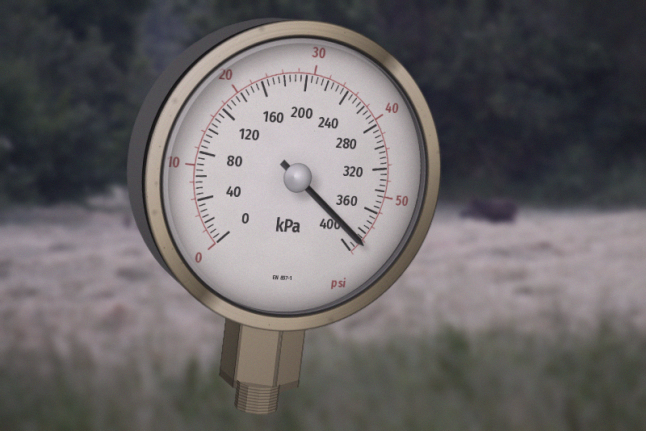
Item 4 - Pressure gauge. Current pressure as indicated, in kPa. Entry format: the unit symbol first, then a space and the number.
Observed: kPa 390
